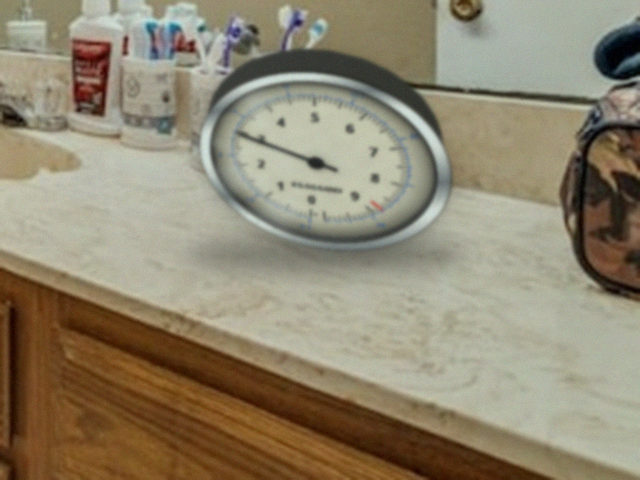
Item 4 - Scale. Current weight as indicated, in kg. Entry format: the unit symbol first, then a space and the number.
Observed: kg 3
